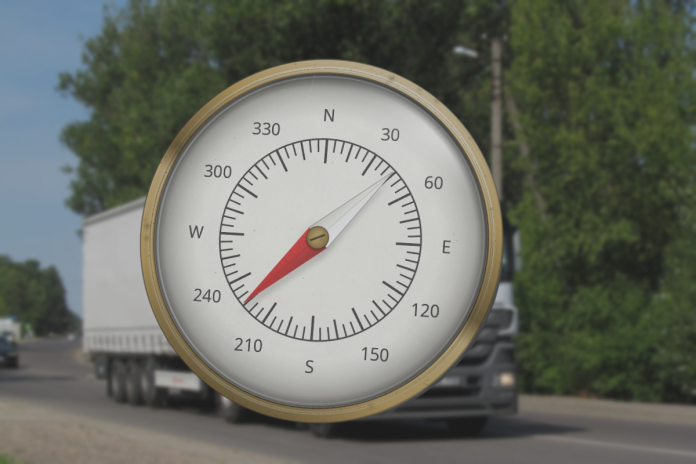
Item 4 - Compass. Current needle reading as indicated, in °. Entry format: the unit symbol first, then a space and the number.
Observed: ° 225
